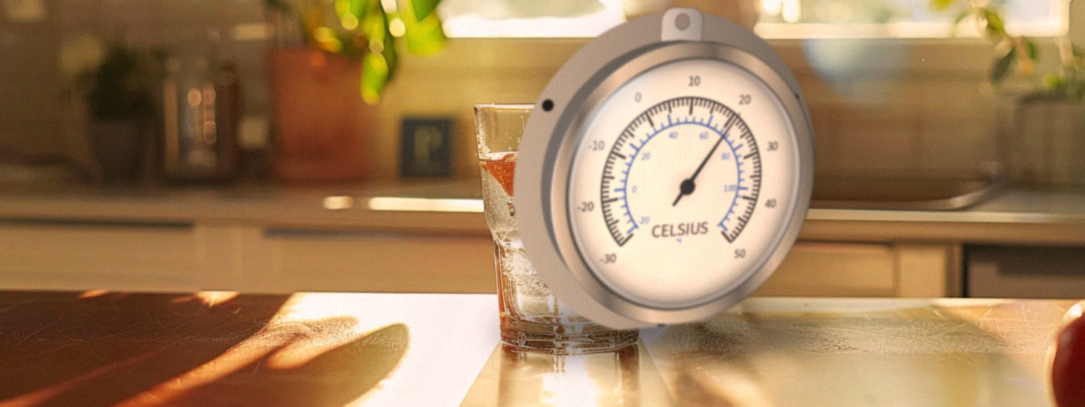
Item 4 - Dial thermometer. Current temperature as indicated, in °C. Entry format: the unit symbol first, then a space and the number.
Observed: °C 20
